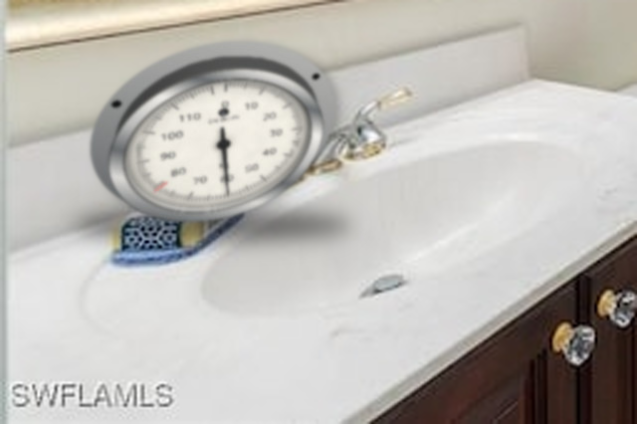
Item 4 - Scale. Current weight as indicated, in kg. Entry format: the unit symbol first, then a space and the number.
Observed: kg 60
